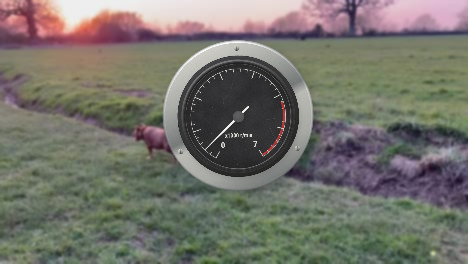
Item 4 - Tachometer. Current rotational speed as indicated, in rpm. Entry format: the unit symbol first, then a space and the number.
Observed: rpm 400
